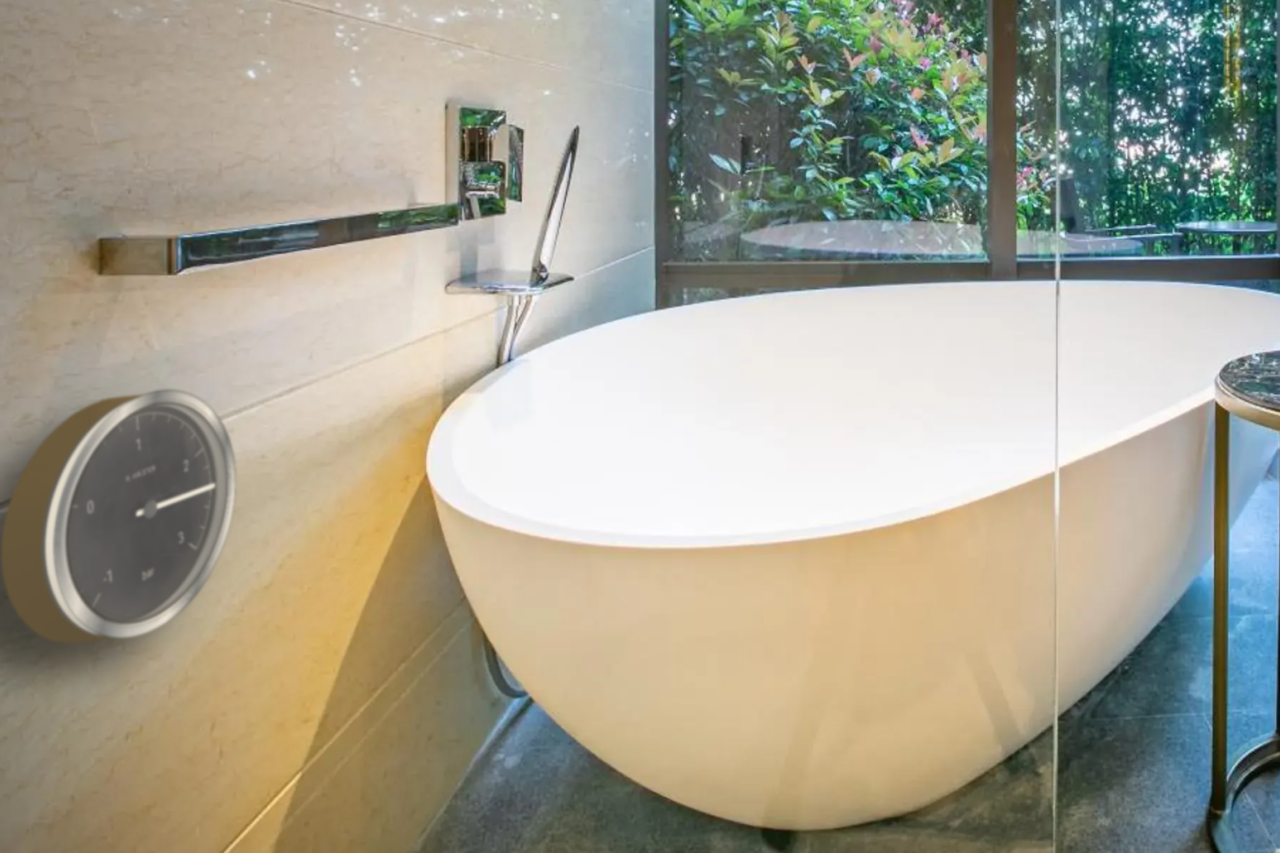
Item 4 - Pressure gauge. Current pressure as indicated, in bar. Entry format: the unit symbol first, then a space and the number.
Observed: bar 2.4
